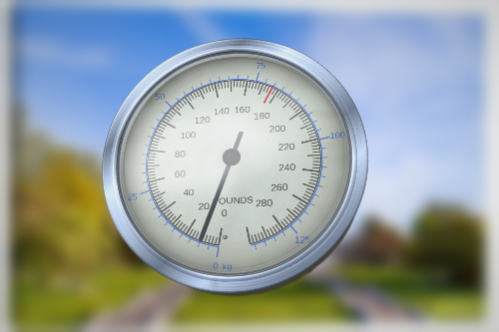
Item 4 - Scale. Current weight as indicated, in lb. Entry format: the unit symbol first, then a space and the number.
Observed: lb 10
